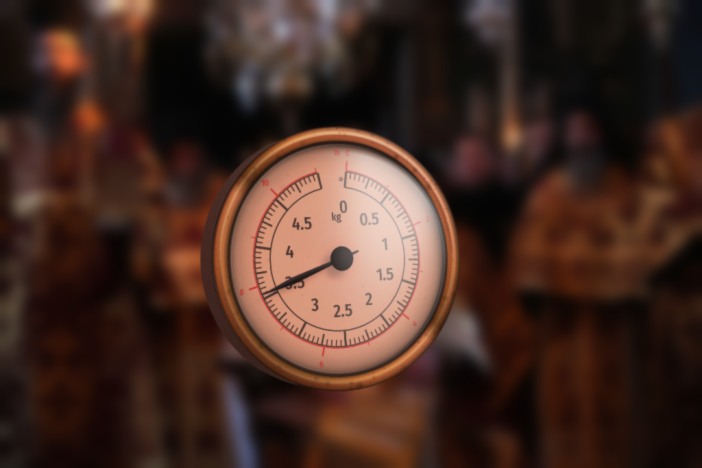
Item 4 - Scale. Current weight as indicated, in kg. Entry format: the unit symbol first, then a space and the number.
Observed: kg 3.55
